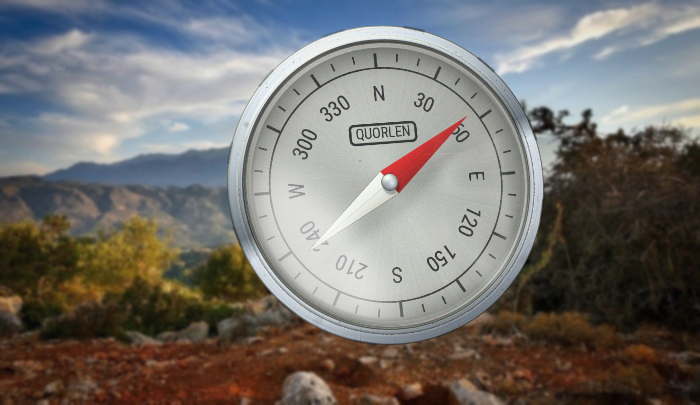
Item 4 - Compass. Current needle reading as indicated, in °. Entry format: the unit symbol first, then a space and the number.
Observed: ° 55
